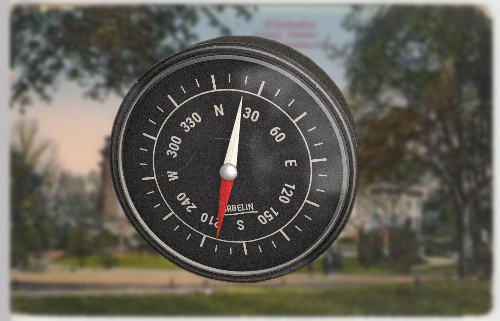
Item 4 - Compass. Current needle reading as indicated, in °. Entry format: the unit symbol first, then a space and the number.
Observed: ° 200
